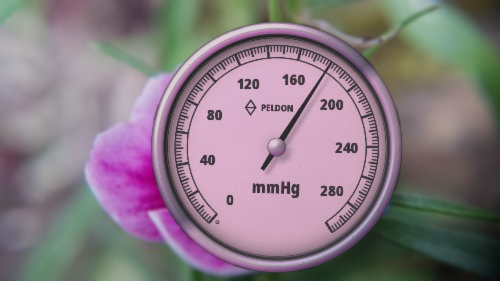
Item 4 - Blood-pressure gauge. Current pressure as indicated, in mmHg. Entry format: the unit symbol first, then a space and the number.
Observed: mmHg 180
